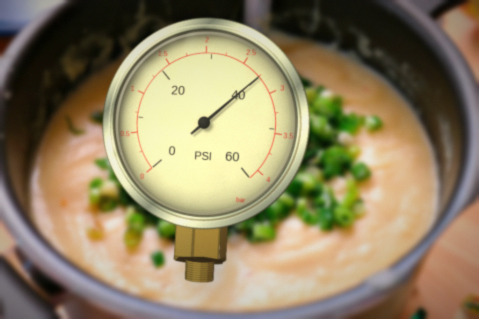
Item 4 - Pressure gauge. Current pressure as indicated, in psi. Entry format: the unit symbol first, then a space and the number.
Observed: psi 40
